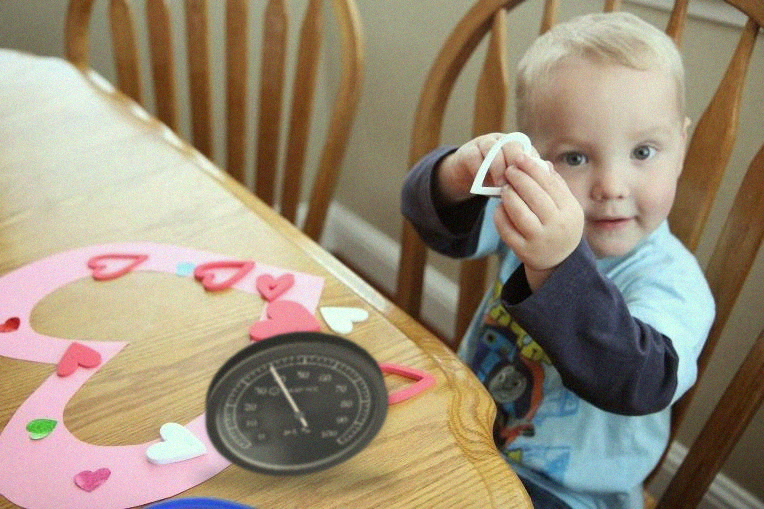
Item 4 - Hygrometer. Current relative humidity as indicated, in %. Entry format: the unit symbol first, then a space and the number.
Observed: % 40
